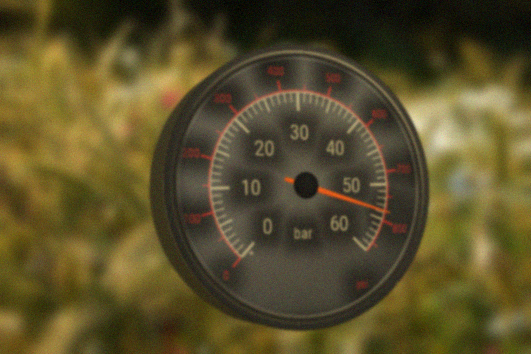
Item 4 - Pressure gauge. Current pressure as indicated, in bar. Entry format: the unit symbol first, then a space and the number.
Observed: bar 54
